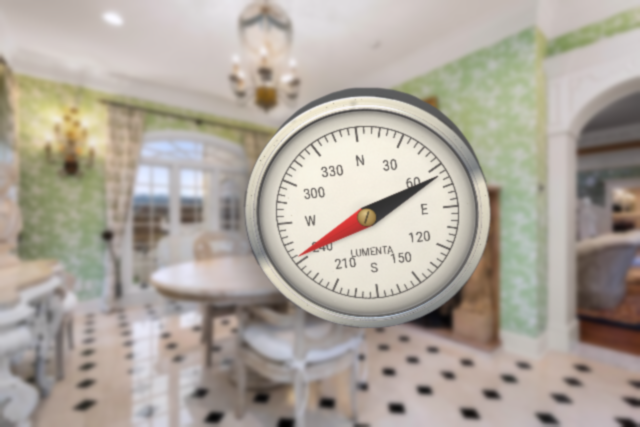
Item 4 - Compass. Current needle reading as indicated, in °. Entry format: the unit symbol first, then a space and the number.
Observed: ° 245
